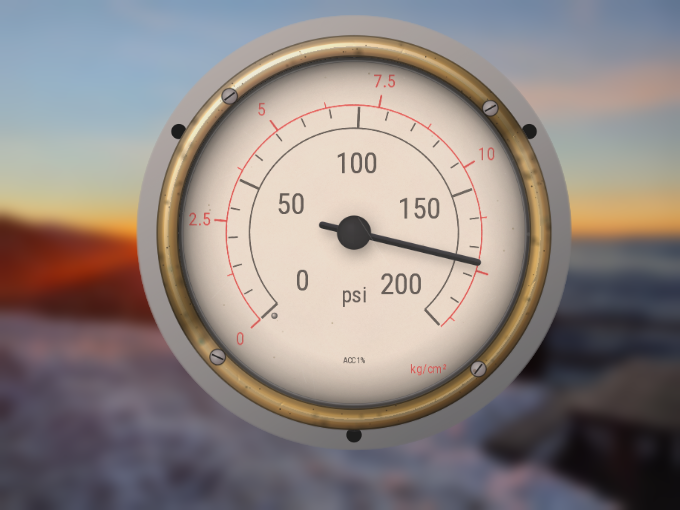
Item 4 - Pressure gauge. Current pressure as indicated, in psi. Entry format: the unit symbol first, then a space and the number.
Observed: psi 175
